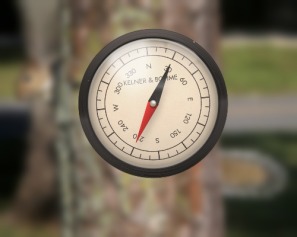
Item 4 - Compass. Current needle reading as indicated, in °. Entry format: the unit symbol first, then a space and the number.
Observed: ° 210
